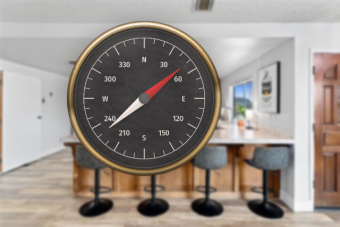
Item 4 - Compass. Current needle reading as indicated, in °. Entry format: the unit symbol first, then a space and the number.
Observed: ° 50
